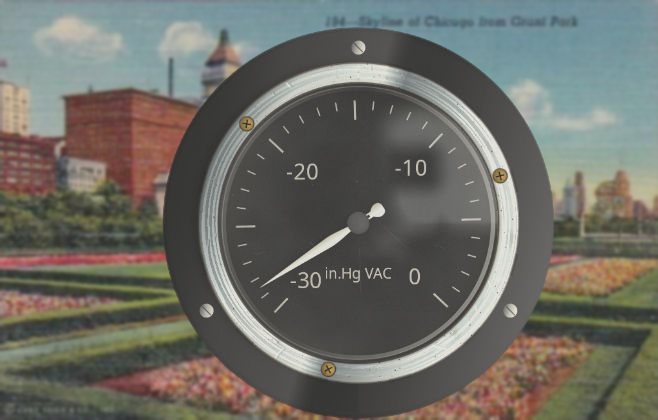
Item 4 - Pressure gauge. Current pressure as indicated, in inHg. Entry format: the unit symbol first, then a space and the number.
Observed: inHg -28.5
